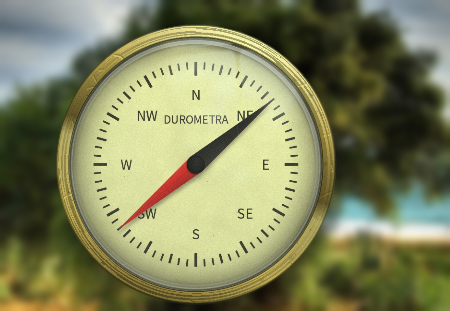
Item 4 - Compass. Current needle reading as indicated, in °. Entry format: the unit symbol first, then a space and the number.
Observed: ° 230
